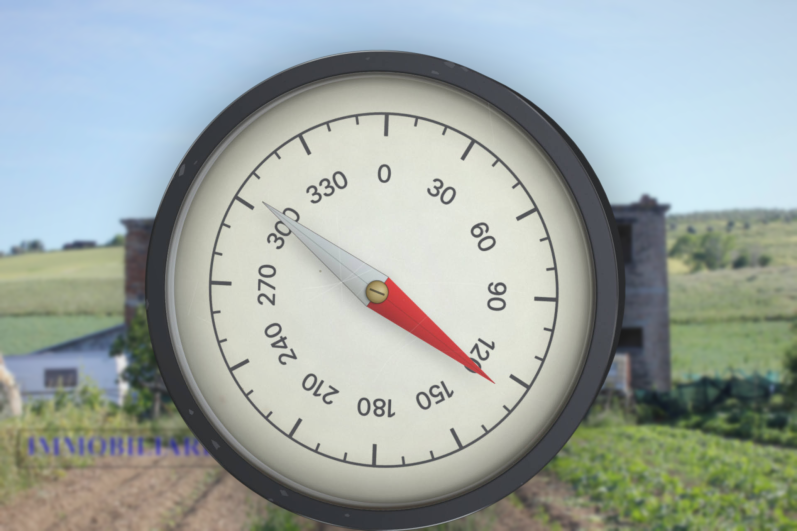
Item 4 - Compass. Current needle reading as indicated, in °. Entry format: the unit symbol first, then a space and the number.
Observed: ° 125
